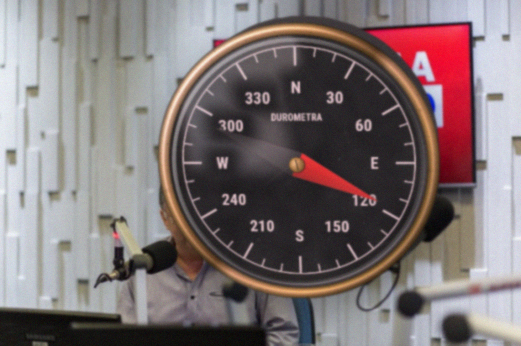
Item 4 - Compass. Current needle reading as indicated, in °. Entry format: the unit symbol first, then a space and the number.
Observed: ° 115
